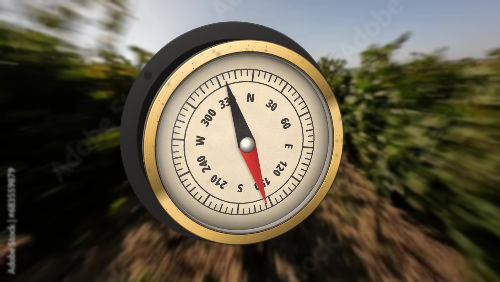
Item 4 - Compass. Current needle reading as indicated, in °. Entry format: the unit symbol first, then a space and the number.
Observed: ° 155
